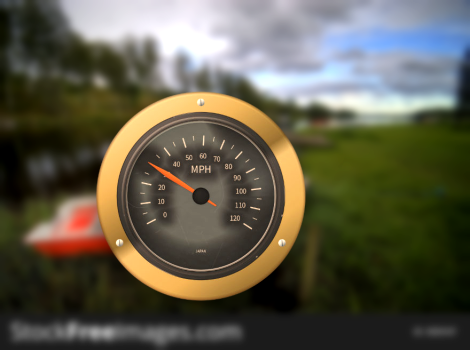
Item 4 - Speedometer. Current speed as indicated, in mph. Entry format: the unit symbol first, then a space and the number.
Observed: mph 30
